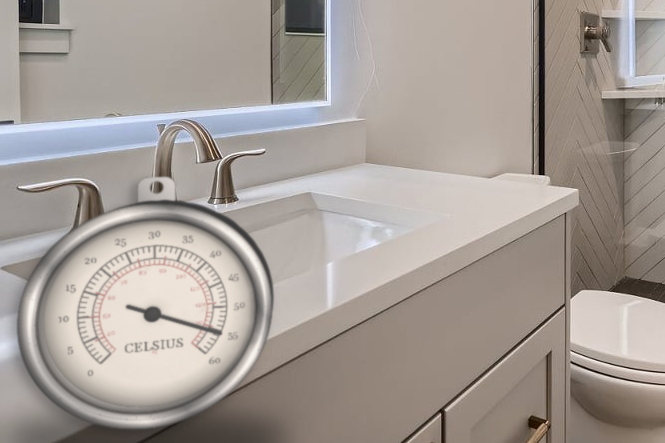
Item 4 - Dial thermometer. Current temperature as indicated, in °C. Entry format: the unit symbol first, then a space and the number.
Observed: °C 55
